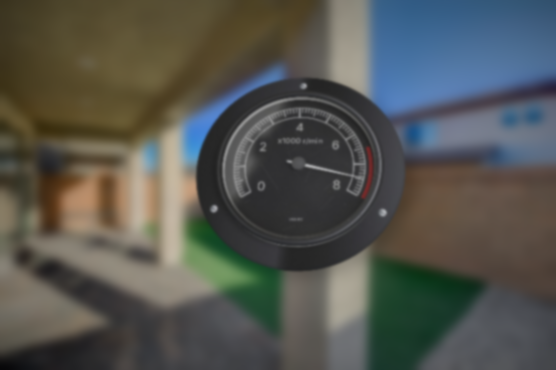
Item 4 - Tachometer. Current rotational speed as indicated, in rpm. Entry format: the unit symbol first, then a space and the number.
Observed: rpm 7500
